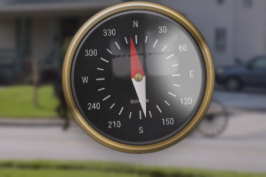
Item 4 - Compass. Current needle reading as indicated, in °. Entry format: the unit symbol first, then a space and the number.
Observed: ° 352.5
